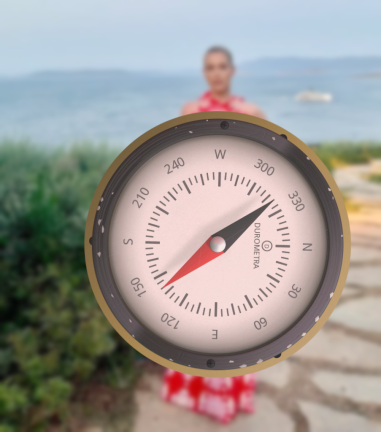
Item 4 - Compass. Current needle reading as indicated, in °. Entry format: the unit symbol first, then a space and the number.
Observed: ° 140
